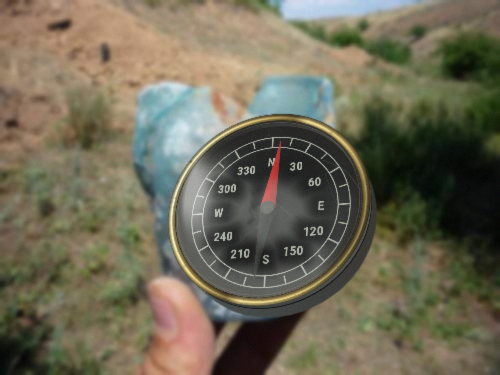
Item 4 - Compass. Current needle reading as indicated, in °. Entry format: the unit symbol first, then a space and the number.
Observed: ° 7.5
